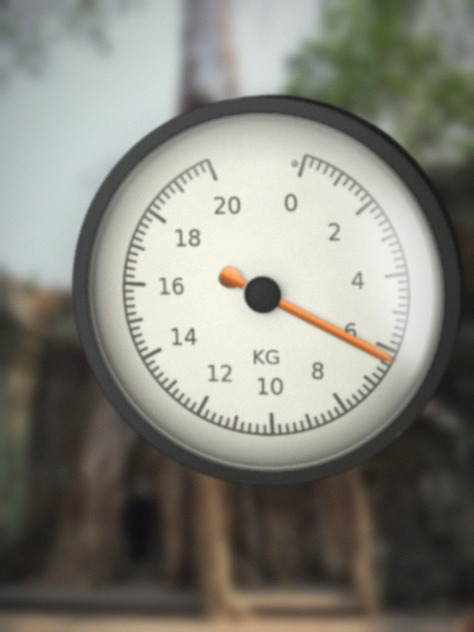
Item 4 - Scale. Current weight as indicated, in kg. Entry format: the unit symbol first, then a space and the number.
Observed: kg 6.2
